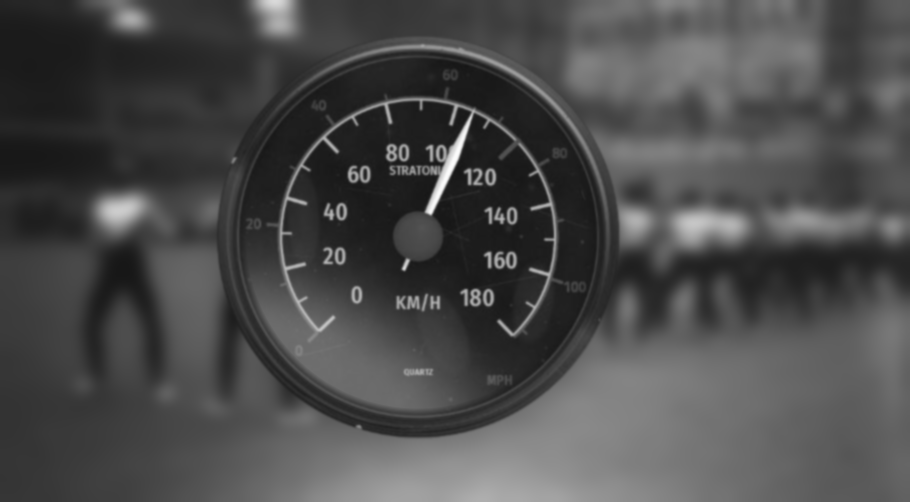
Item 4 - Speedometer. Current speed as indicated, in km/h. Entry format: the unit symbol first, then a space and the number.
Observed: km/h 105
